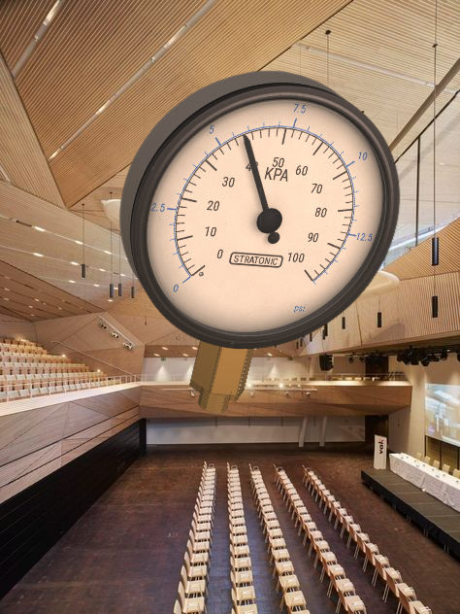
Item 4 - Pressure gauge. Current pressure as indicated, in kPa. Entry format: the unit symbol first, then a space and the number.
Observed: kPa 40
